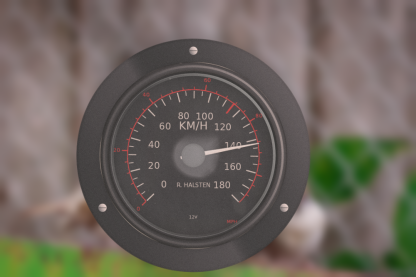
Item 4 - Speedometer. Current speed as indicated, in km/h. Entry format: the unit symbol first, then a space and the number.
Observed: km/h 142.5
